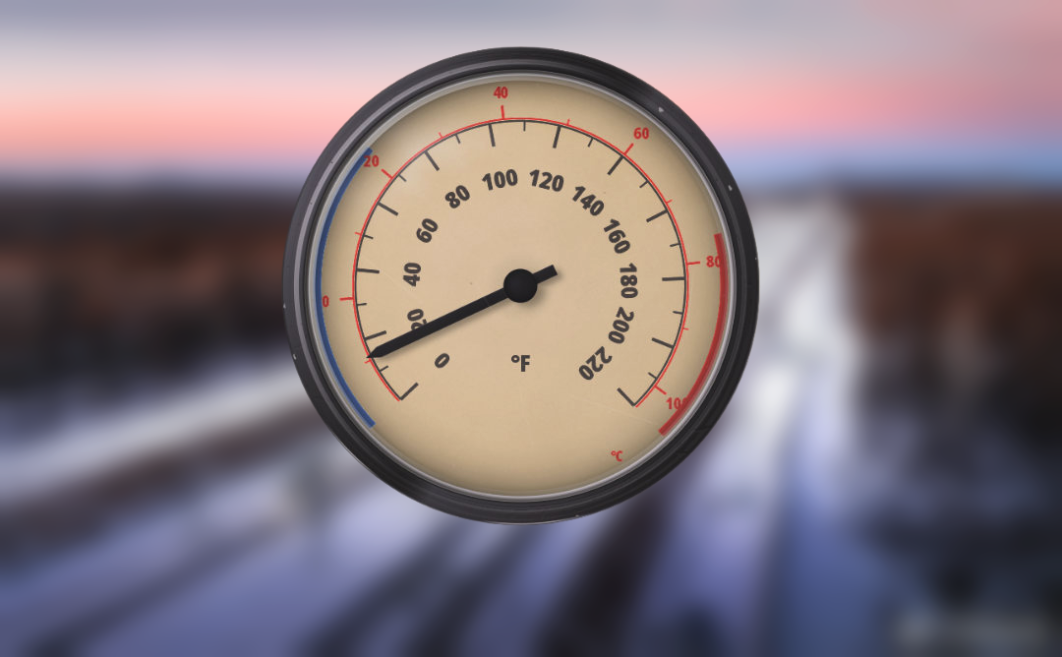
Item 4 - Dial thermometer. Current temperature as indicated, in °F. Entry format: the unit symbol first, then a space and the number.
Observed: °F 15
